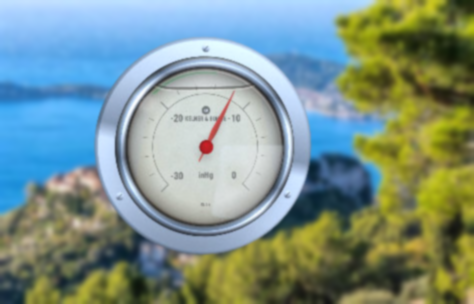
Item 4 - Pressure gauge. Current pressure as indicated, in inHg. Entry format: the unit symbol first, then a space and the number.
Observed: inHg -12
